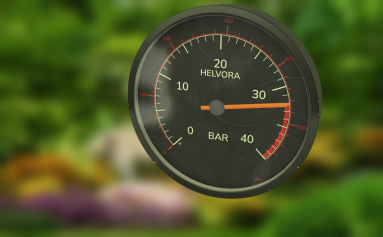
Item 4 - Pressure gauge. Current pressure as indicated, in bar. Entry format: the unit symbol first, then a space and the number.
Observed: bar 32
